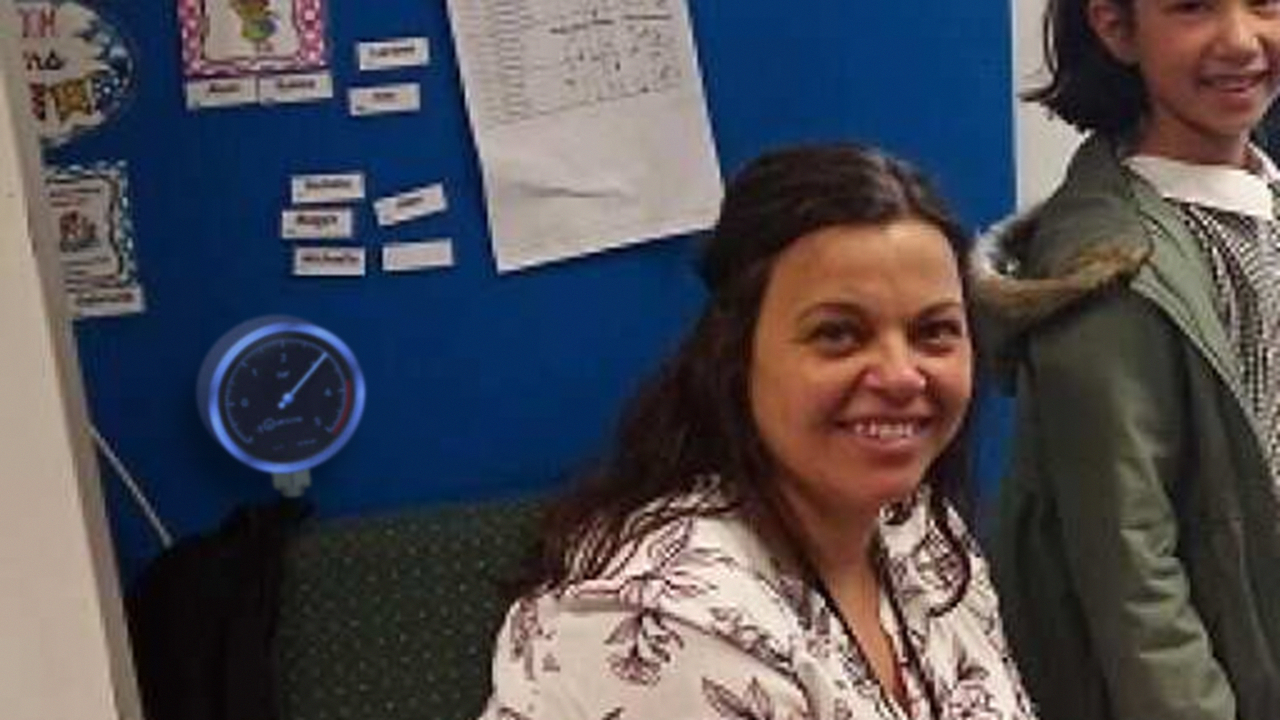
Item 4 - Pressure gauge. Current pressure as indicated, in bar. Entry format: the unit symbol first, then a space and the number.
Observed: bar 3
